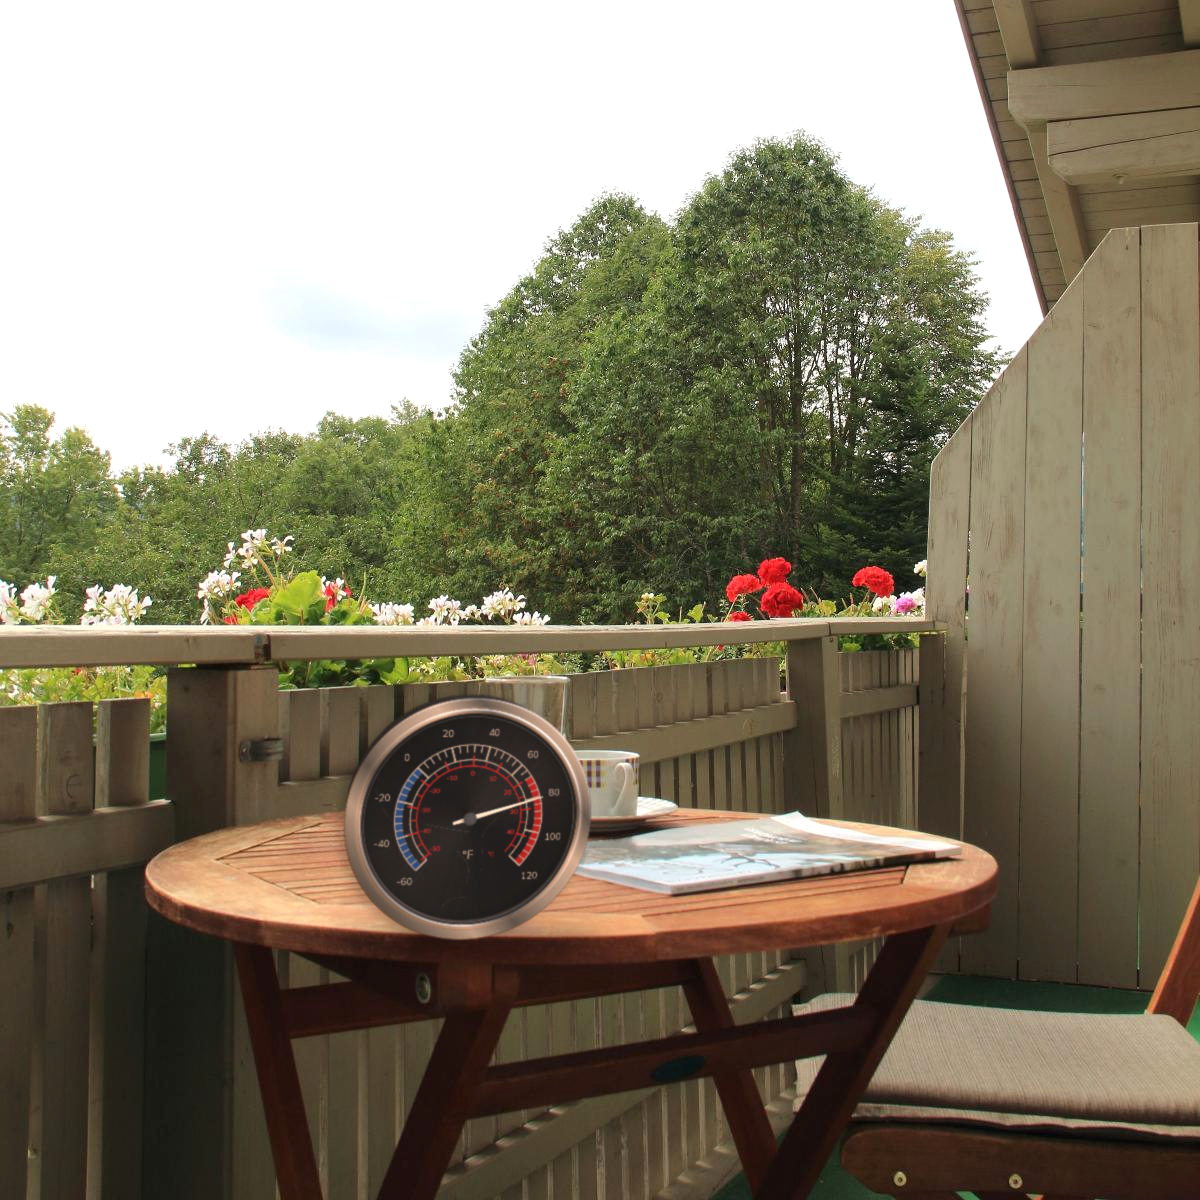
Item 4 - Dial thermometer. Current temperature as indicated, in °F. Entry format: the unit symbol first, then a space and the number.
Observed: °F 80
